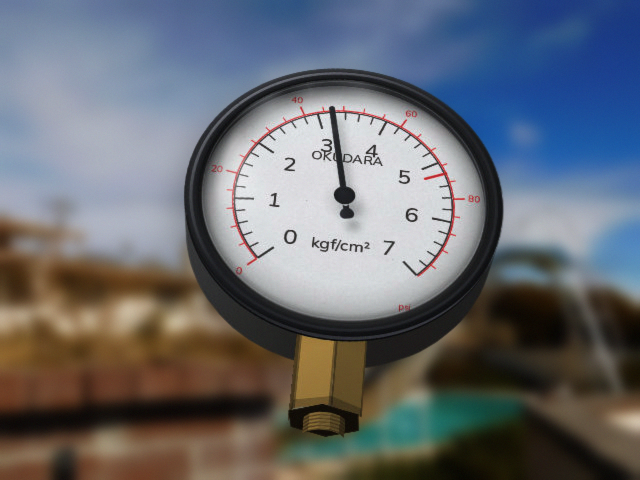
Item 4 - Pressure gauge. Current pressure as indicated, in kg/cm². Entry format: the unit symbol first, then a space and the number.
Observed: kg/cm² 3.2
